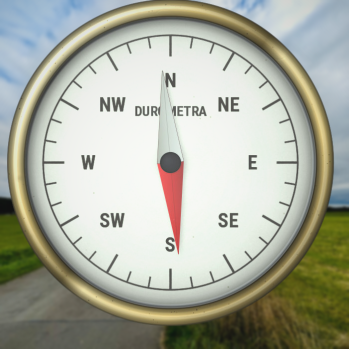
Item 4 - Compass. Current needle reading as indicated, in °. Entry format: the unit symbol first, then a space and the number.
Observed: ° 175
